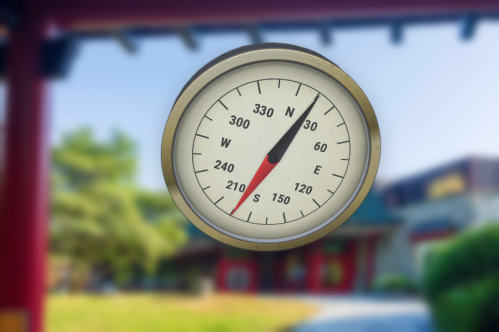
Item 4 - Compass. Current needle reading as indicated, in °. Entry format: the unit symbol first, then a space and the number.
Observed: ° 195
